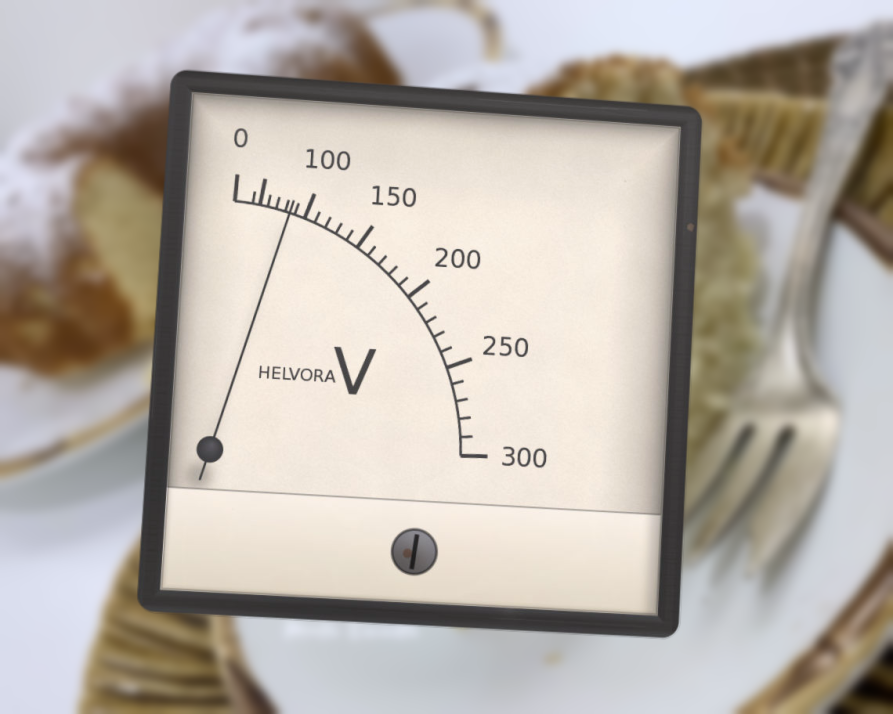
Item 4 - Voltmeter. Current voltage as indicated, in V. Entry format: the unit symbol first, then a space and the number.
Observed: V 85
